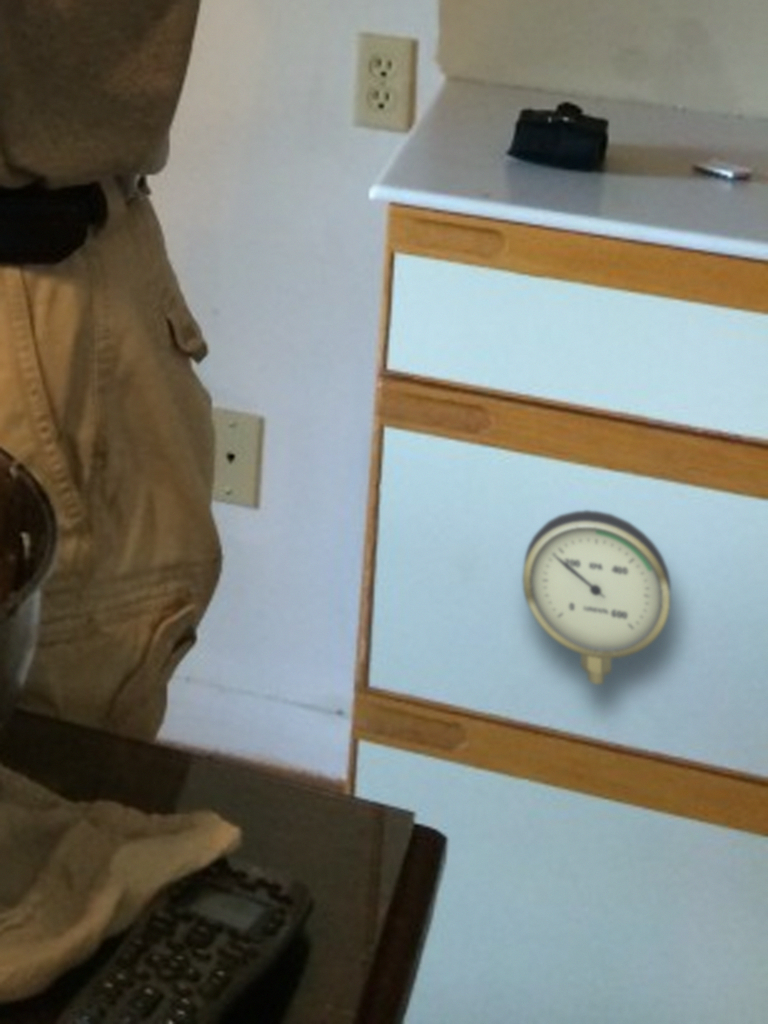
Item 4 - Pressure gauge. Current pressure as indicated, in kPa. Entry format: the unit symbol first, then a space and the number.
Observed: kPa 180
